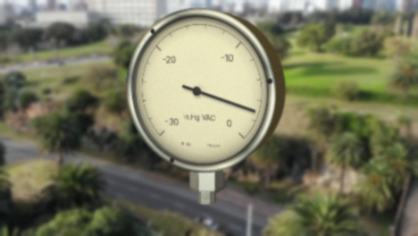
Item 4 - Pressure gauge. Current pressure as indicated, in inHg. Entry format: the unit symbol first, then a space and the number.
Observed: inHg -3
